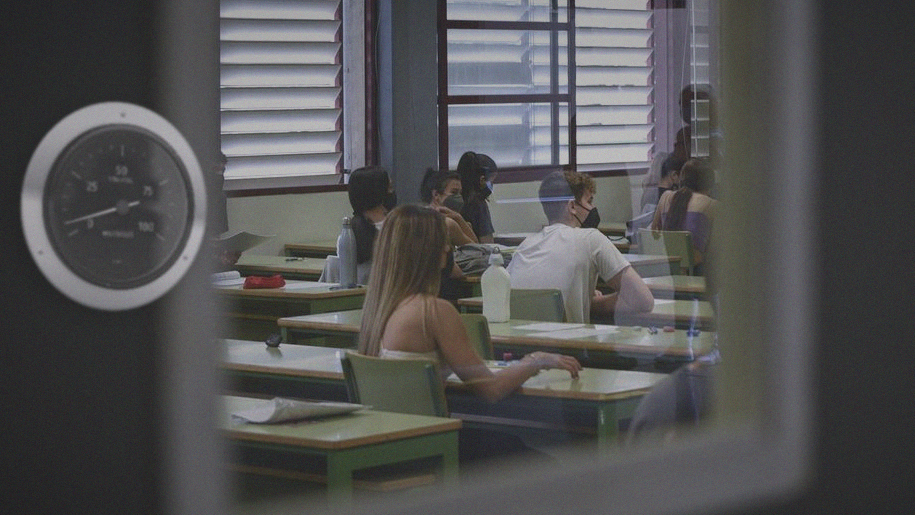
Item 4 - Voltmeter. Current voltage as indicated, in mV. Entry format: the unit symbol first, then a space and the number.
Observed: mV 5
